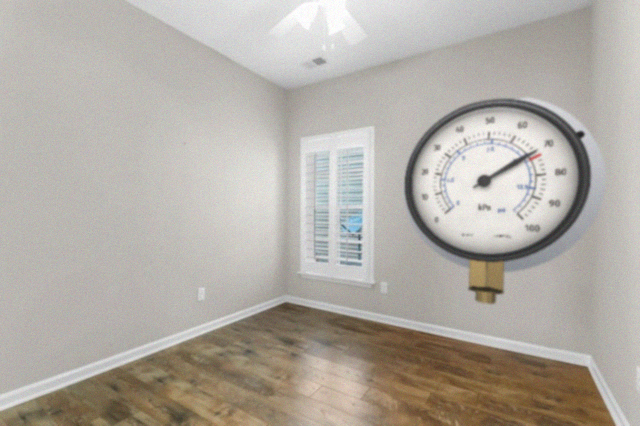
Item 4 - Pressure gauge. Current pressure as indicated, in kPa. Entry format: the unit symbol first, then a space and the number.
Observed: kPa 70
